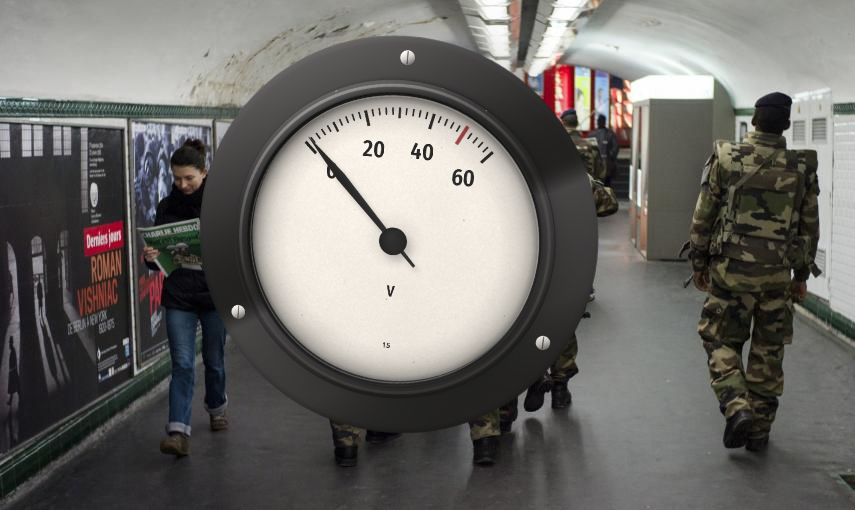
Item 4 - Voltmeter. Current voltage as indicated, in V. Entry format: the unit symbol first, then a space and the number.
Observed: V 2
